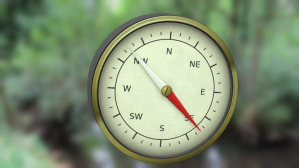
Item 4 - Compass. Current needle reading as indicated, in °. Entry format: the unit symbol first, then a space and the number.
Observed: ° 135
